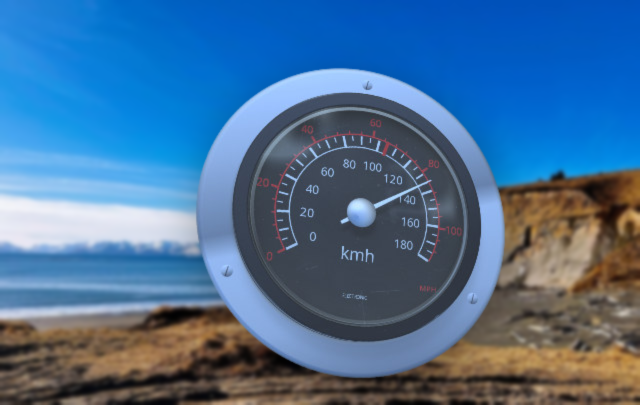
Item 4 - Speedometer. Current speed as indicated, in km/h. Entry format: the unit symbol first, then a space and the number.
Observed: km/h 135
